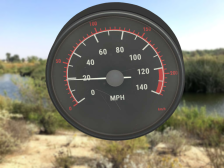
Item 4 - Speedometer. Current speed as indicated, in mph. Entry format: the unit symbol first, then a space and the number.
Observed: mph 20
